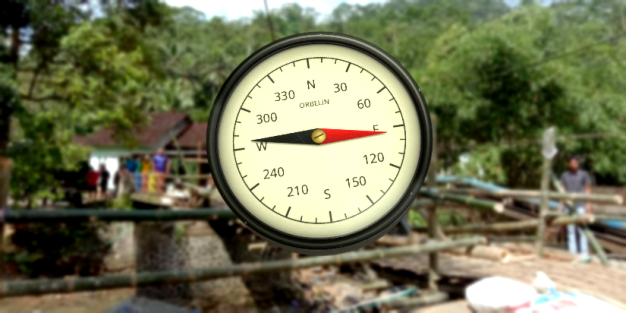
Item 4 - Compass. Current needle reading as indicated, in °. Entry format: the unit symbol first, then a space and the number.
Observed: ° 95
